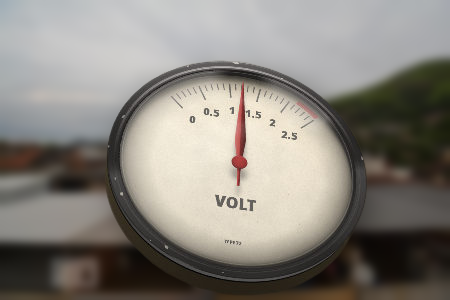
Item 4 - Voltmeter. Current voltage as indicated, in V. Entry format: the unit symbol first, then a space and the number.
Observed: V 1.2
